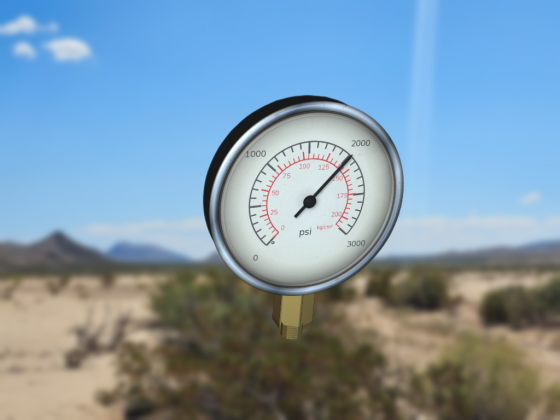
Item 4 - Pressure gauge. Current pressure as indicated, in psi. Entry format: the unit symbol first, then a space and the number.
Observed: psi 2000
